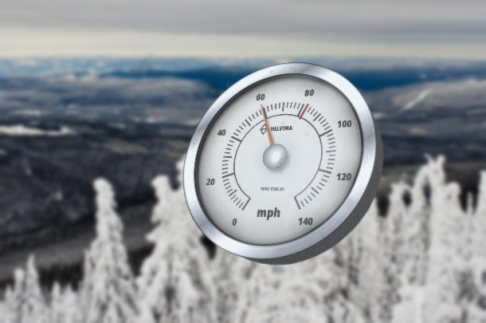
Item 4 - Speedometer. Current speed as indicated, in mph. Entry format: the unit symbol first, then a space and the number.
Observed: mph 60
